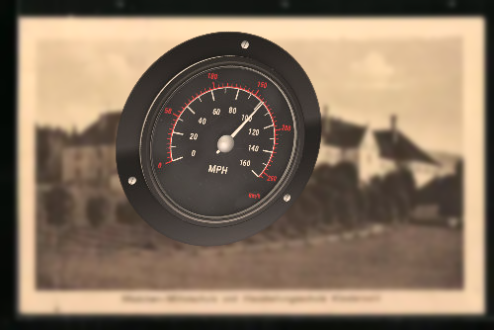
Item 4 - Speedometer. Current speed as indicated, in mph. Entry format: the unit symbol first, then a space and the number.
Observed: mph 100
